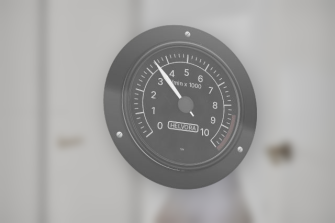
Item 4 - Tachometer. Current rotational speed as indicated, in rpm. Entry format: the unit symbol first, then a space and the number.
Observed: rpm 3400
